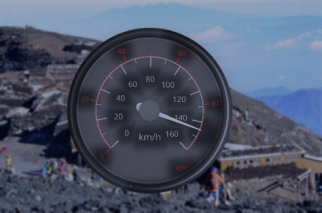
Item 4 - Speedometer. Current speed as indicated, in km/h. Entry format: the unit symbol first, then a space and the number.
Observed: km/h 145
